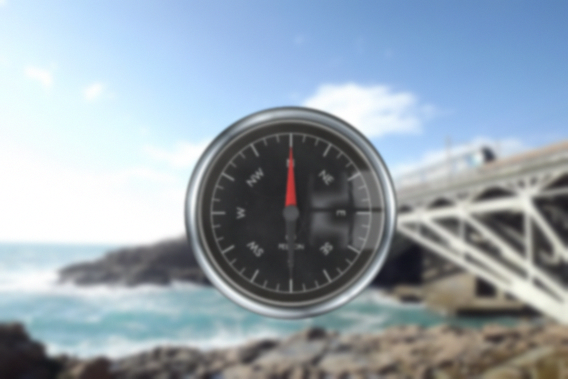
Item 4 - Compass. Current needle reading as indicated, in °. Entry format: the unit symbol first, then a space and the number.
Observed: ° 0
